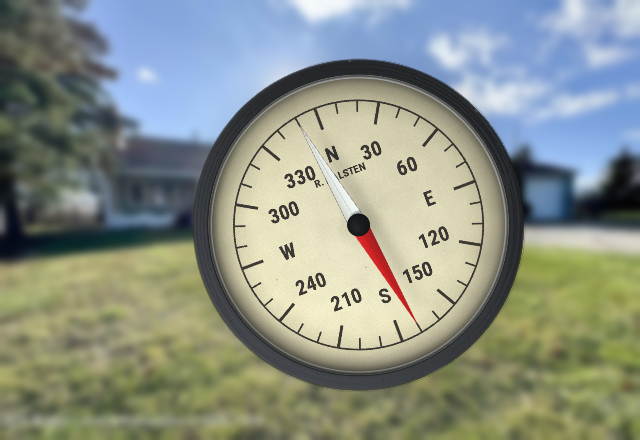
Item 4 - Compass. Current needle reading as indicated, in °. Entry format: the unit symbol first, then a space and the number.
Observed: ° 170
